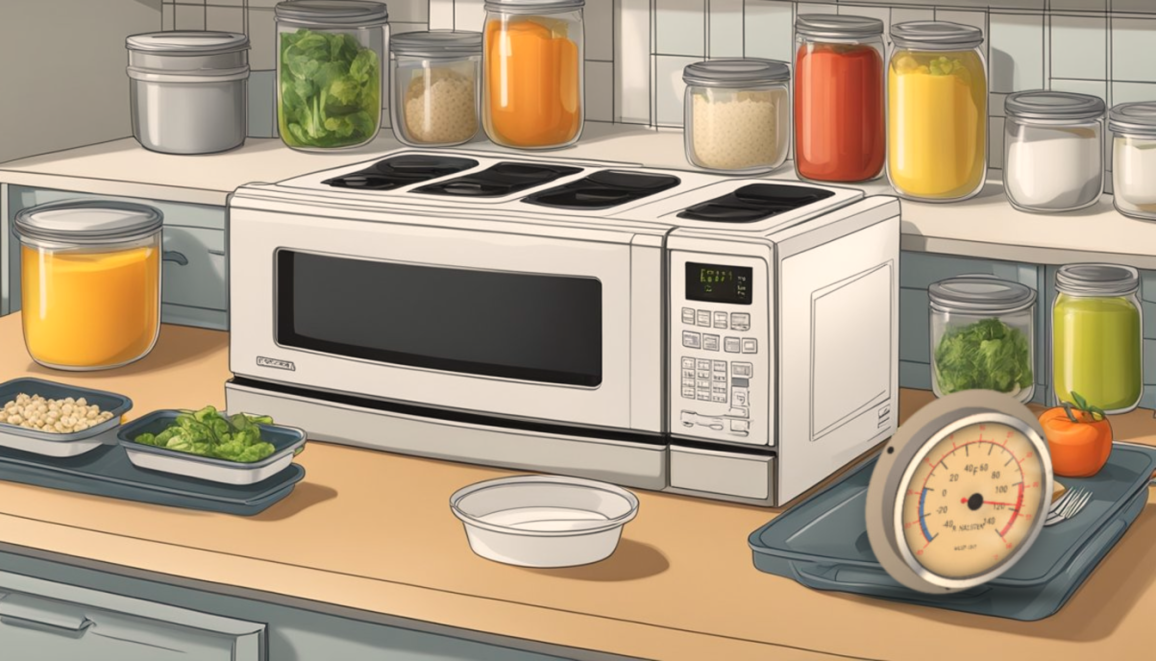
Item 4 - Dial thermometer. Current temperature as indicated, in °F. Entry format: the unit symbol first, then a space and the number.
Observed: °F 115
